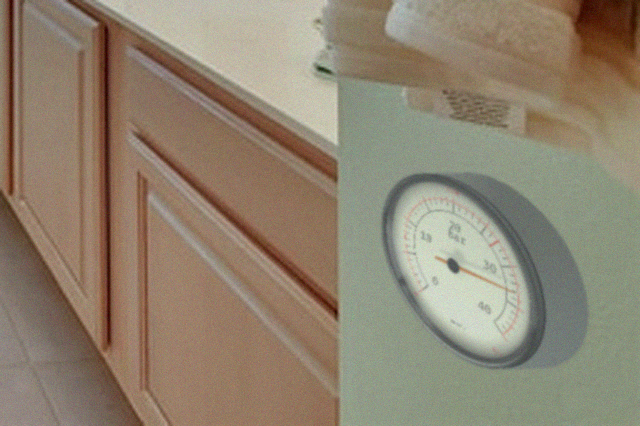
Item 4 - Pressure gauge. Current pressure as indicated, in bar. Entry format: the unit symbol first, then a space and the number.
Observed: bar 33
